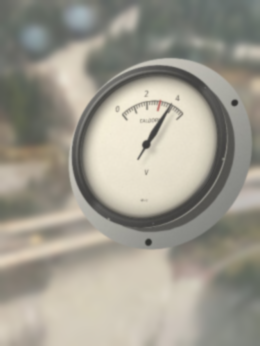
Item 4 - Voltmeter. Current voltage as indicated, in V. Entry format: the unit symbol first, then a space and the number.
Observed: V 4
